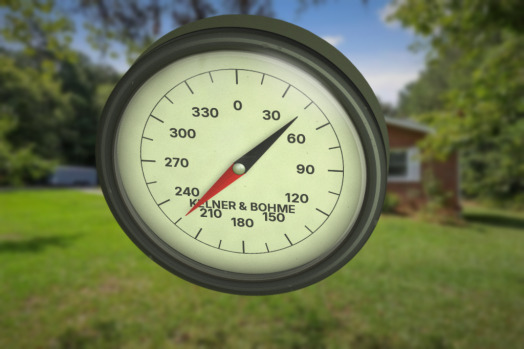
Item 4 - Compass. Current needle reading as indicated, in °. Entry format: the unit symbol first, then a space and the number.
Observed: ° 225
